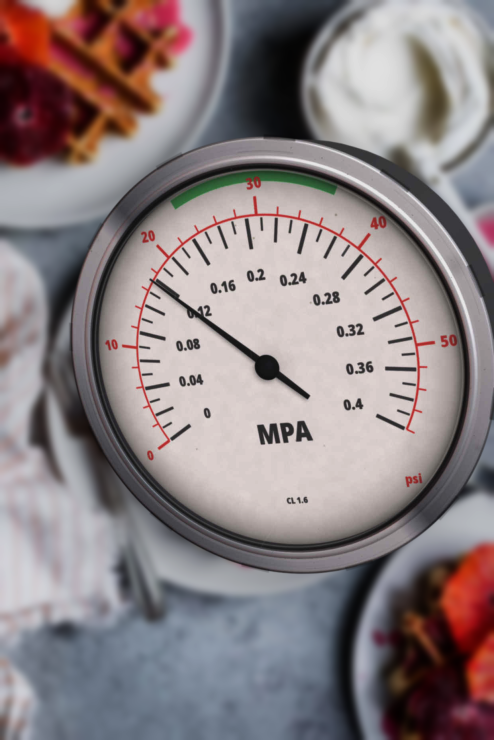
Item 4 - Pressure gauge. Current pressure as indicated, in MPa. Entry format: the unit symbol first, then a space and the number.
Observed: MPa 0.12
